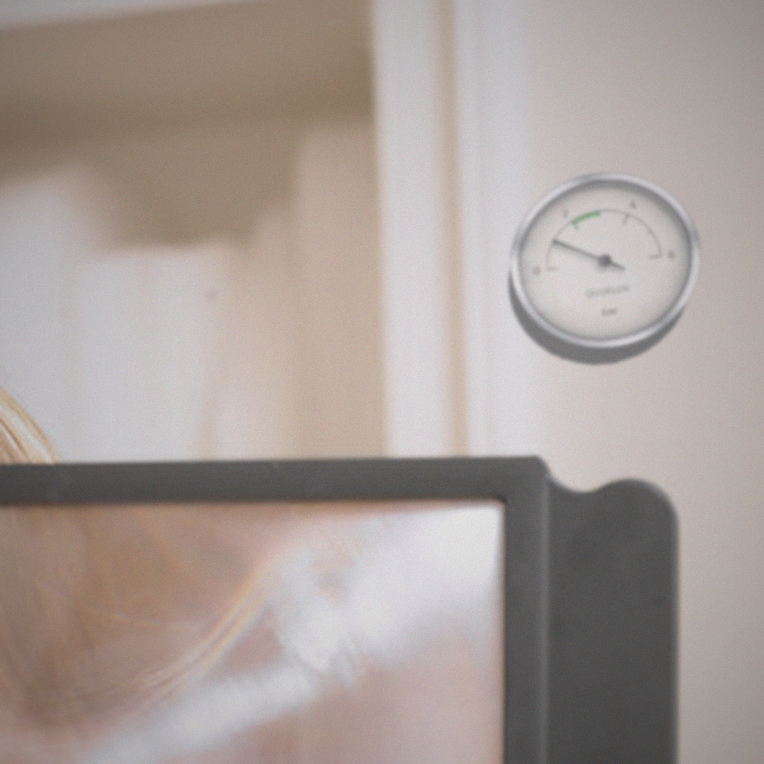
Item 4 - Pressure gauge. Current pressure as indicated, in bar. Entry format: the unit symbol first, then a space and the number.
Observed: bar 1
